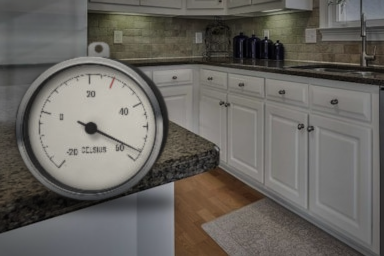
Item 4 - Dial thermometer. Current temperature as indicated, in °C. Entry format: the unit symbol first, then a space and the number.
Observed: °C 56
